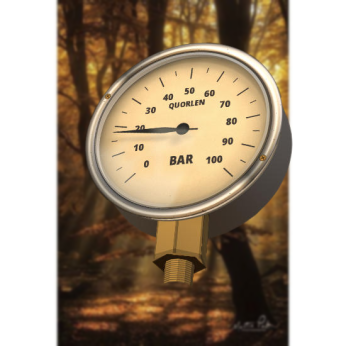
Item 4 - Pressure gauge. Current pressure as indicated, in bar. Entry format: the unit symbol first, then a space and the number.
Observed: bar 17.5
